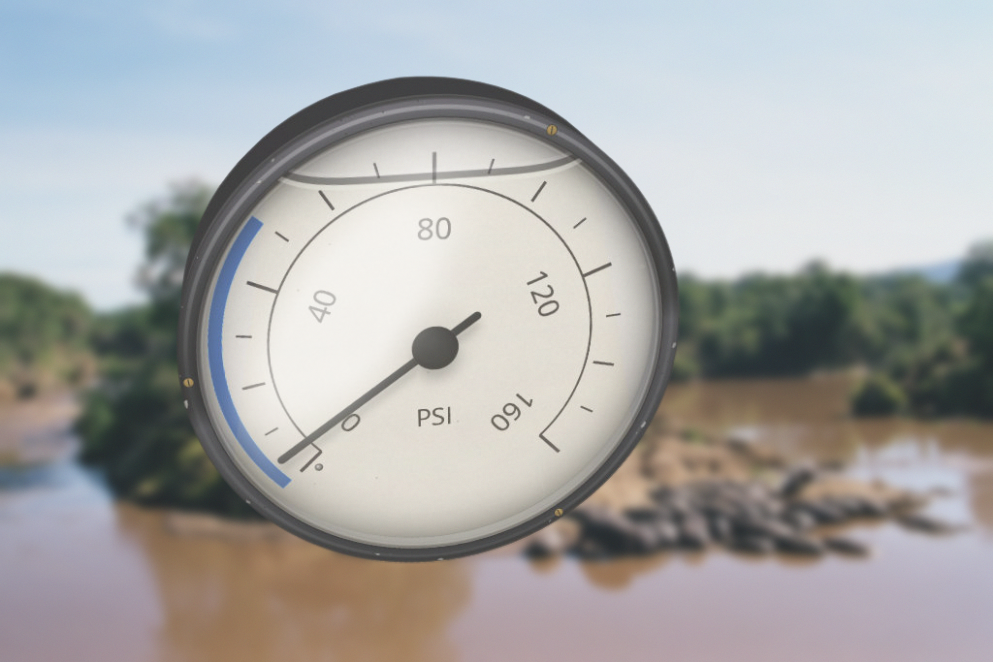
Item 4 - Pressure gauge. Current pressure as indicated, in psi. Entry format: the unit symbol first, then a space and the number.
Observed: psi 5
